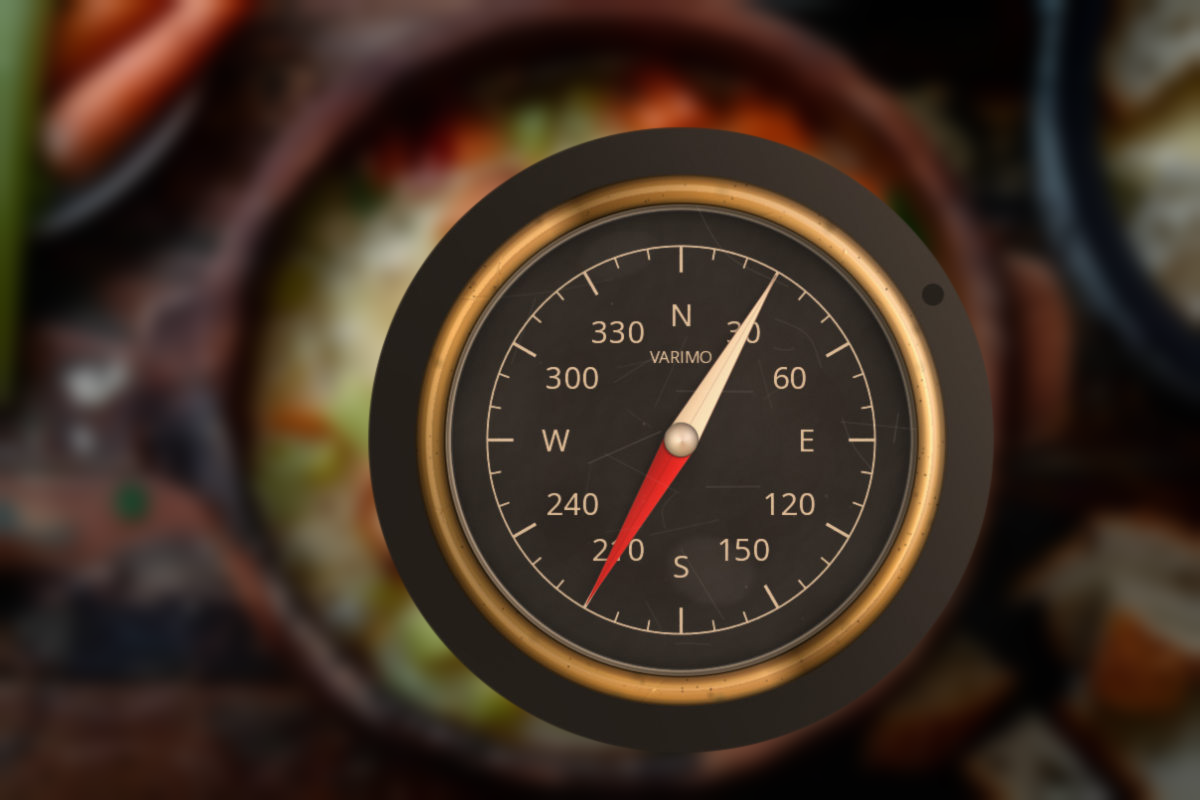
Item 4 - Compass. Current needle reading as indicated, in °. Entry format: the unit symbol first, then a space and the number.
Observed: ° 210
